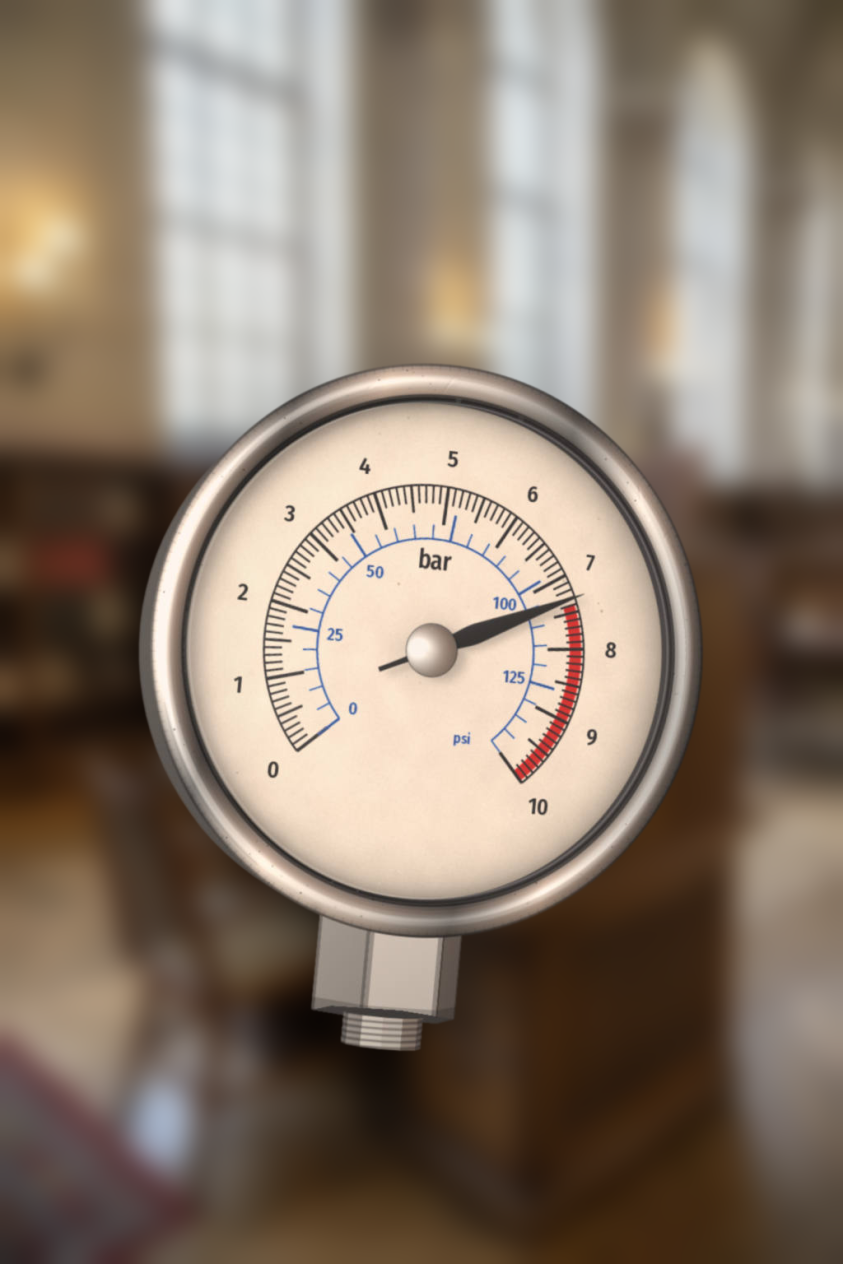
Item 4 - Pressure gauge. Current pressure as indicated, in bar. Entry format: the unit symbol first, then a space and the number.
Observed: bar 7.3
